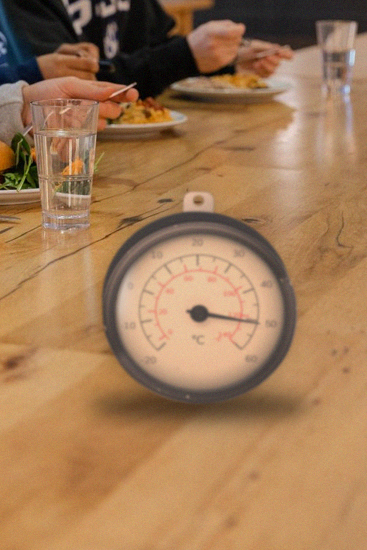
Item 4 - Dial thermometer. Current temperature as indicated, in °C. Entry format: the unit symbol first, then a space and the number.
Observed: °C 50
